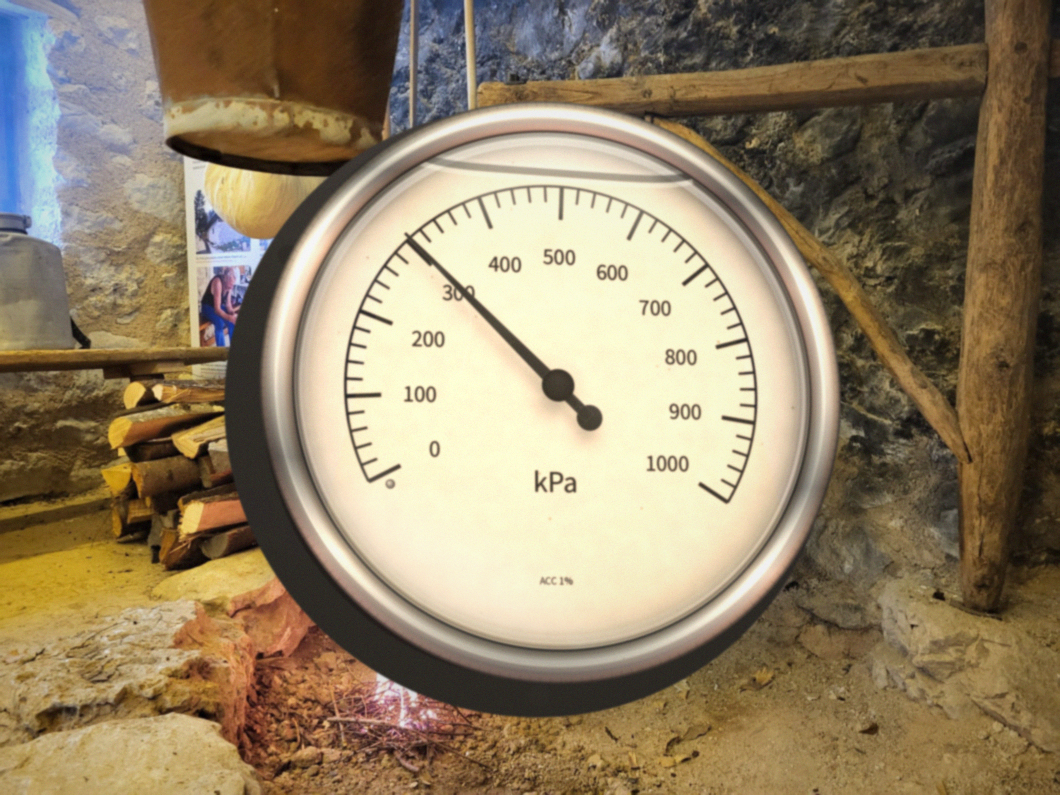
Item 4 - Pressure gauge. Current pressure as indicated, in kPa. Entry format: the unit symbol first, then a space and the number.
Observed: kPa 300
